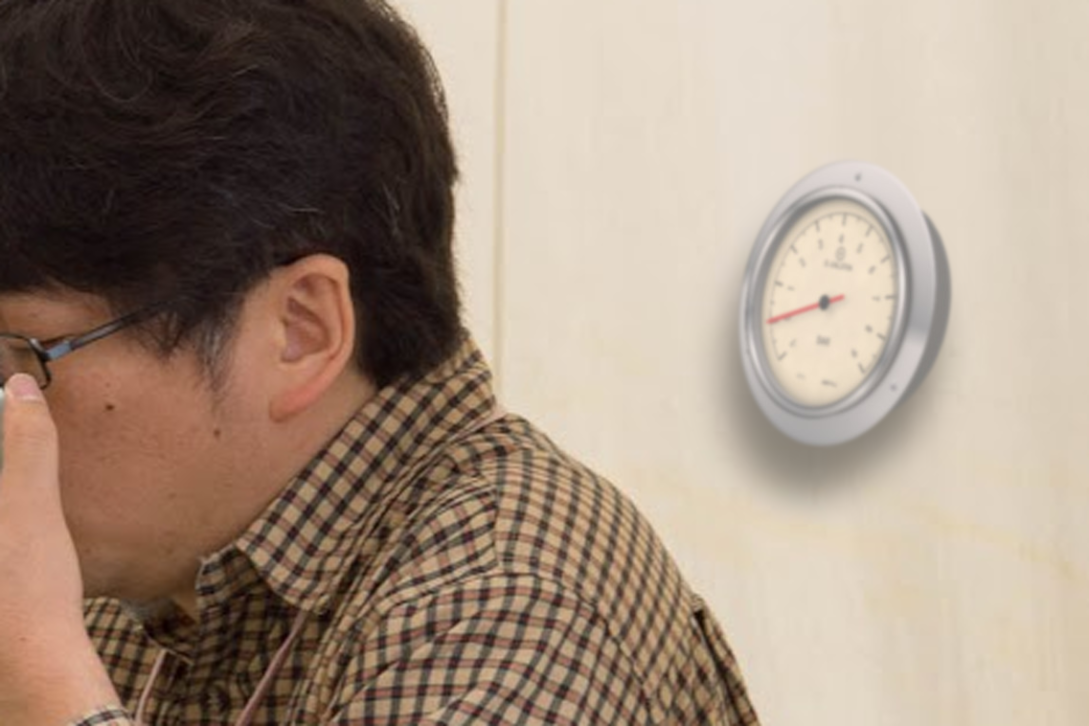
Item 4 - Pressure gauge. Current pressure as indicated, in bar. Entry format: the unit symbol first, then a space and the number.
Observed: bar 0
